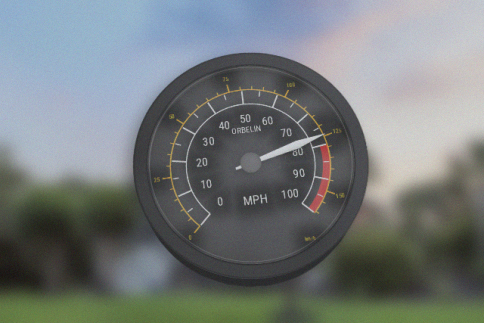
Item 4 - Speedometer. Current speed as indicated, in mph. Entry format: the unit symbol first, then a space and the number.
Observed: mph 77.5
